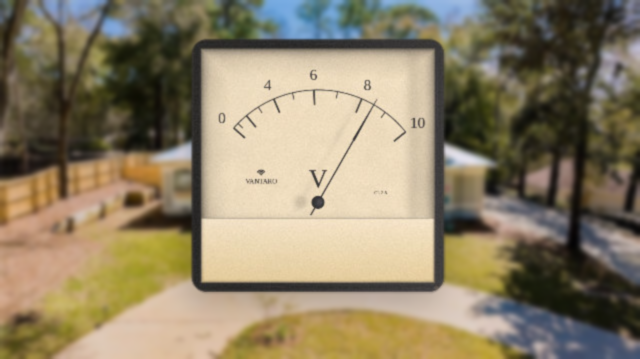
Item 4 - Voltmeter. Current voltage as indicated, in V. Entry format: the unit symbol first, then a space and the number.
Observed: V 8.5
